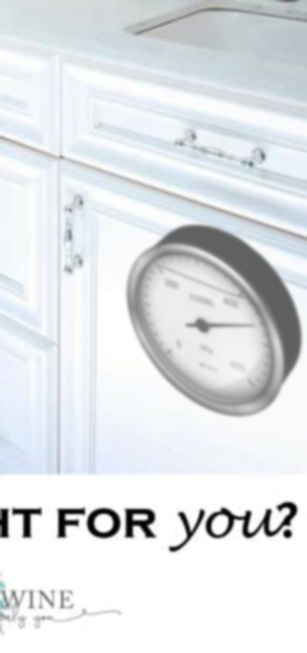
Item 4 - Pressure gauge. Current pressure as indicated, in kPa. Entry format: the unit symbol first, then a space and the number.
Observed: kPa 460
